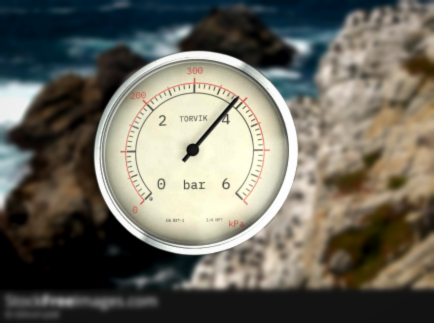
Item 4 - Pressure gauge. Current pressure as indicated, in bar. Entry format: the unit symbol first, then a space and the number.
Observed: bar 3.9
